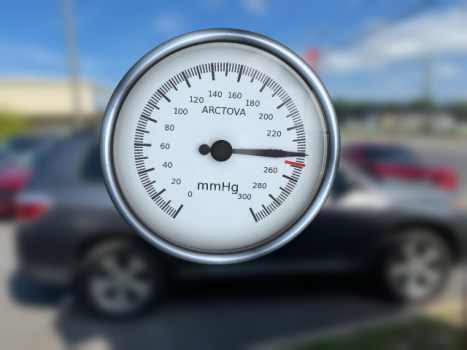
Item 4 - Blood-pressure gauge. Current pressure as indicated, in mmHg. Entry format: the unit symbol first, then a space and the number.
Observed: mmHg 240
